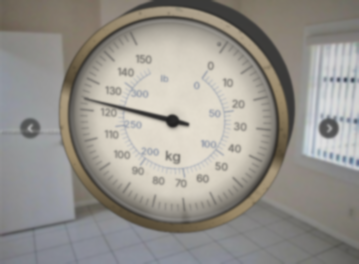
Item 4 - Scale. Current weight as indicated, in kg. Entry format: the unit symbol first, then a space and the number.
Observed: kg 124
